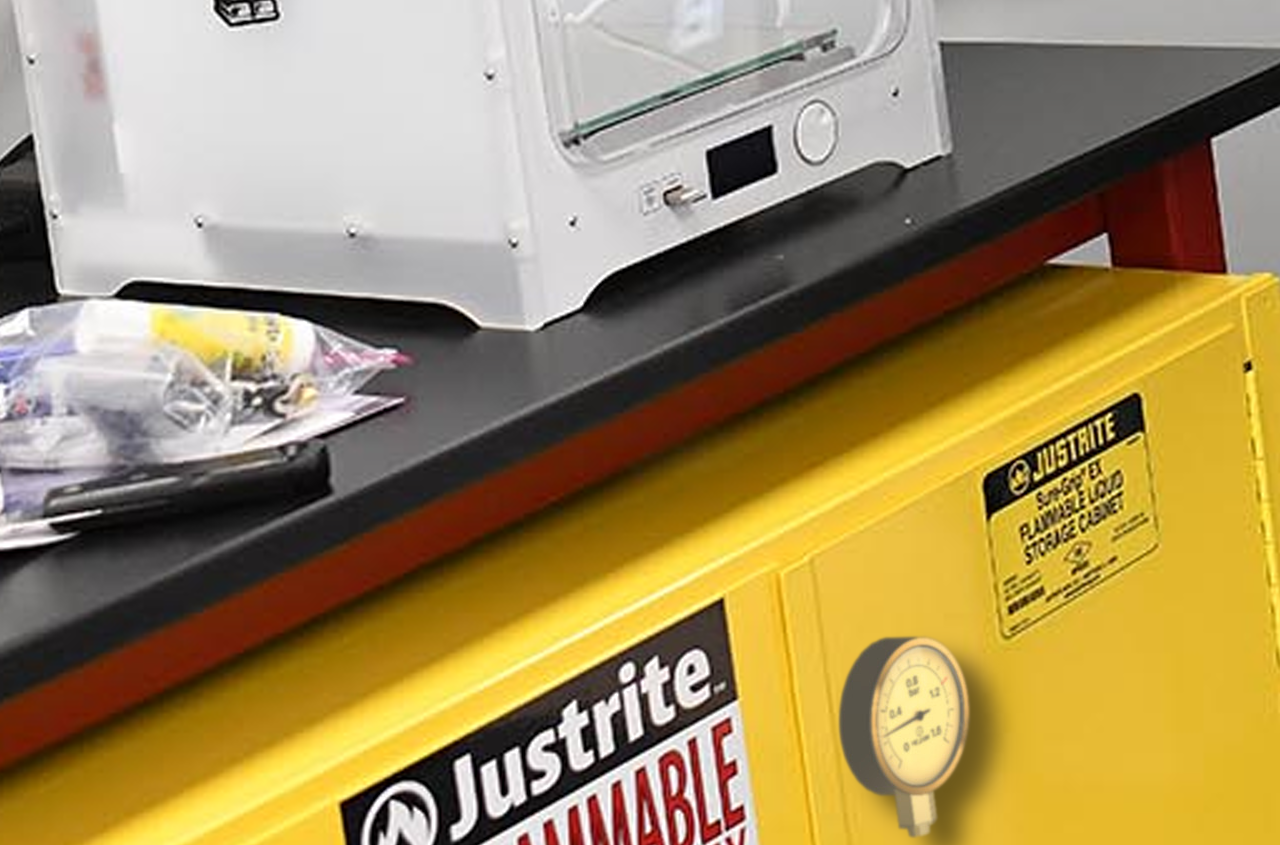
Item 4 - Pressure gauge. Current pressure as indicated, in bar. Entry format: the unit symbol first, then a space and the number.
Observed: bar 0.25
